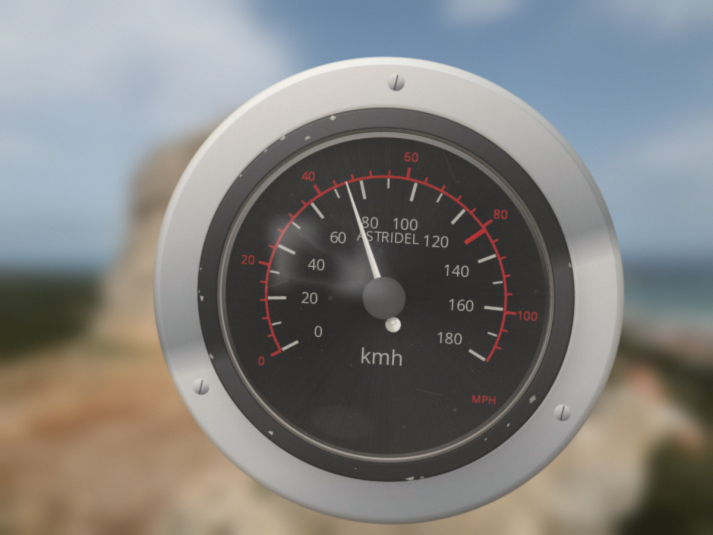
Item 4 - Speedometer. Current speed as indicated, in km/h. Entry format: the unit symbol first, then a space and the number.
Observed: km/h 75
